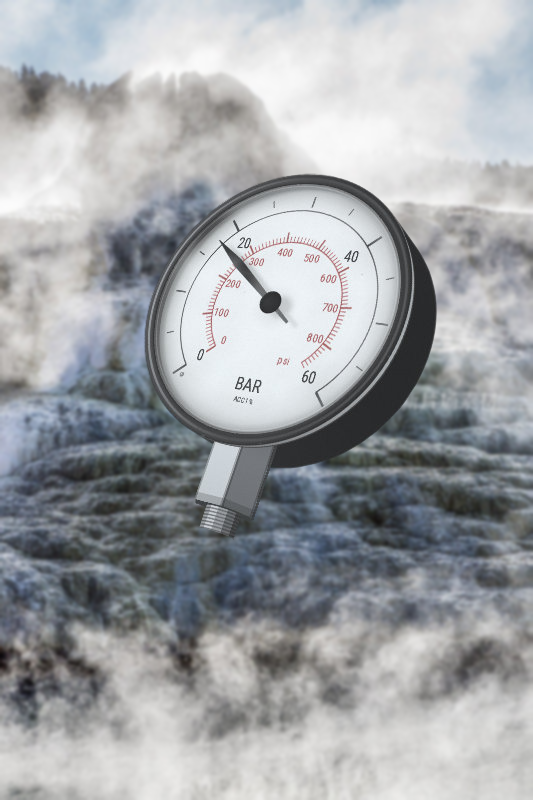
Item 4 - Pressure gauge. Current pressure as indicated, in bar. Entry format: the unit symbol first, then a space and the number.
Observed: bar 17.5
